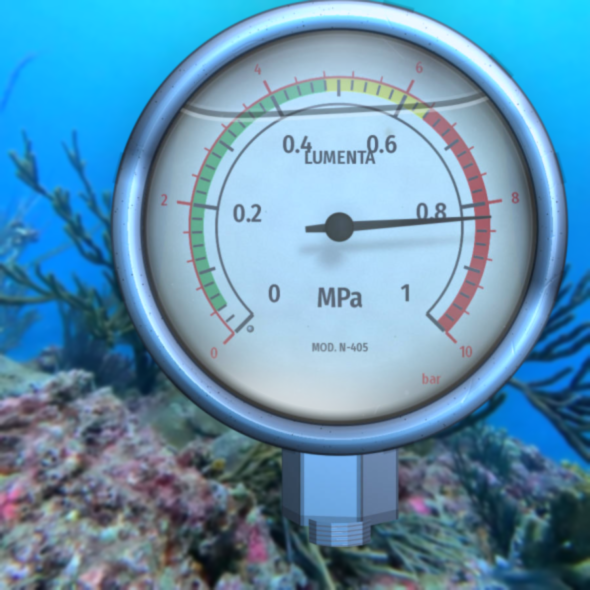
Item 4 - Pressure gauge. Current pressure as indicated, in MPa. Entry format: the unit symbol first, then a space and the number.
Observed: MPa 0.82
